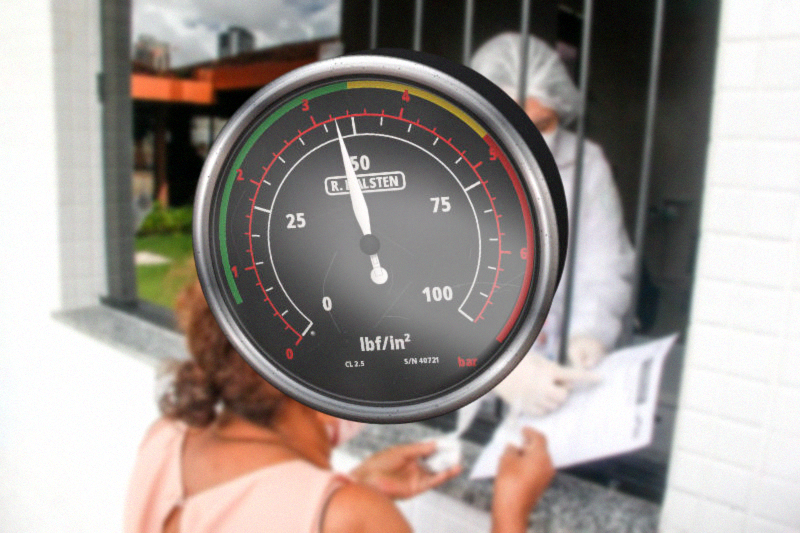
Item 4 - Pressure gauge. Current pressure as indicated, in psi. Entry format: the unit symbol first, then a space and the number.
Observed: psi 47.5
